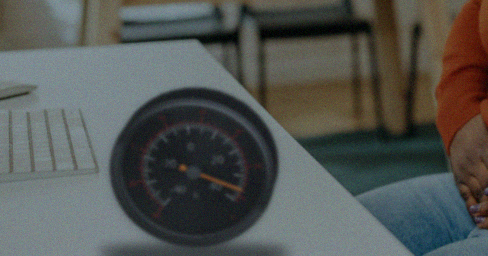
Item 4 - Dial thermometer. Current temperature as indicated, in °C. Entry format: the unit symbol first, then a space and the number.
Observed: °C 35
